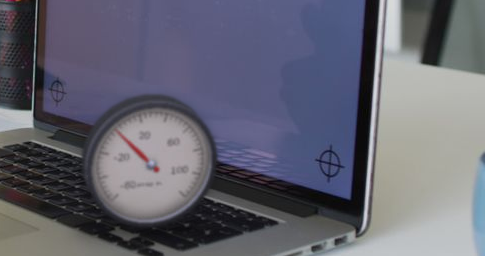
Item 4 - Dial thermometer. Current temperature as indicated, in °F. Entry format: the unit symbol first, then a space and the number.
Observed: °F 0
